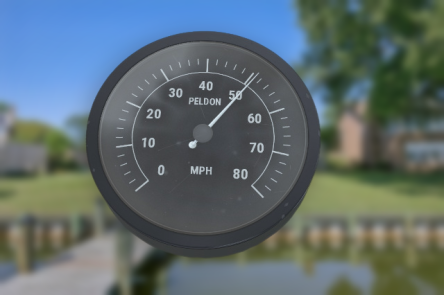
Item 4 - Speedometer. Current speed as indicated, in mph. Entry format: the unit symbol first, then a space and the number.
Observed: mph 51
